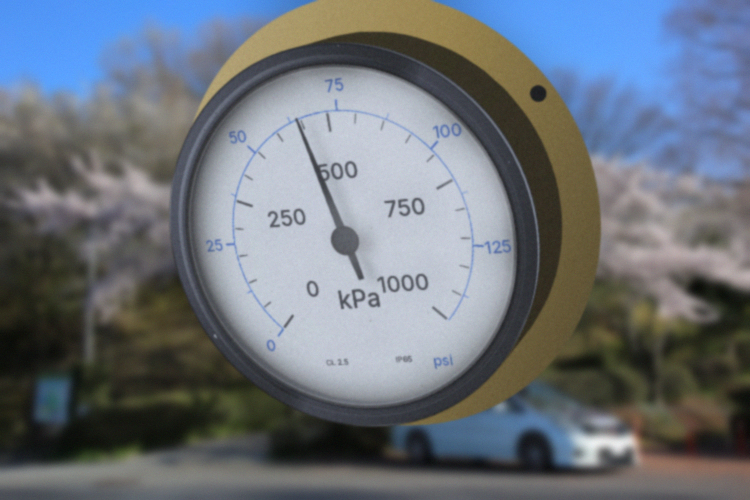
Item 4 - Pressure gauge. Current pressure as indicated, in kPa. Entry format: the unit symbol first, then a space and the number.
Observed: kPa 450
